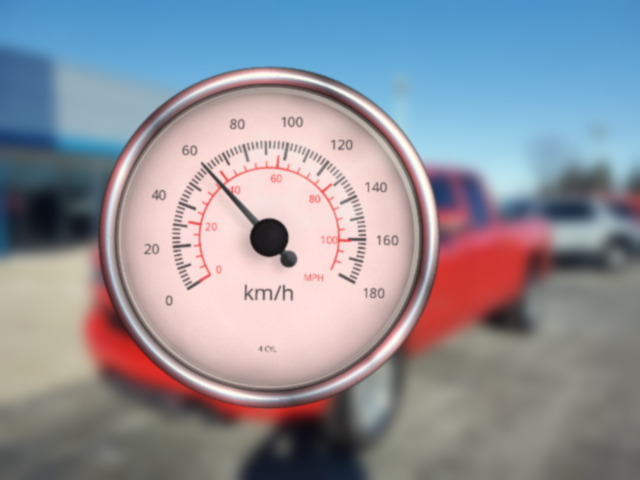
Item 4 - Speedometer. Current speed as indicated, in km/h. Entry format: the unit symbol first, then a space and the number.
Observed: km/h 60
